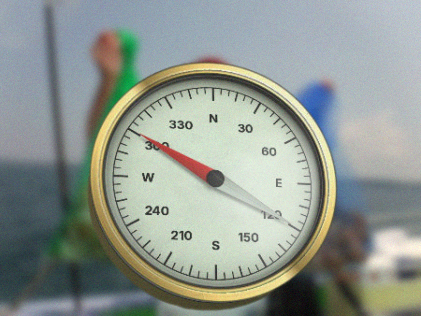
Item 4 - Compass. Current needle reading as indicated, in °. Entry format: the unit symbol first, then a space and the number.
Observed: ° 300
